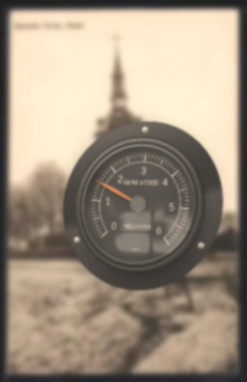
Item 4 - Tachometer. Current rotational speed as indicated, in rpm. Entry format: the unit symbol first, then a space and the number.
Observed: rpm 1500
